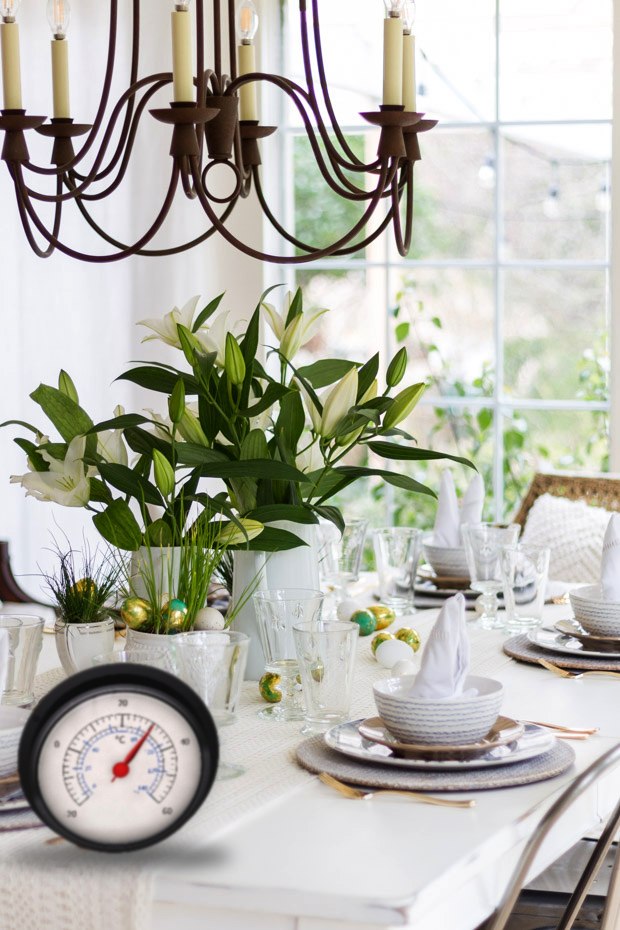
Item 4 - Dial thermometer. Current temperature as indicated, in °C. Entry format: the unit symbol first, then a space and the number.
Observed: °C 30
